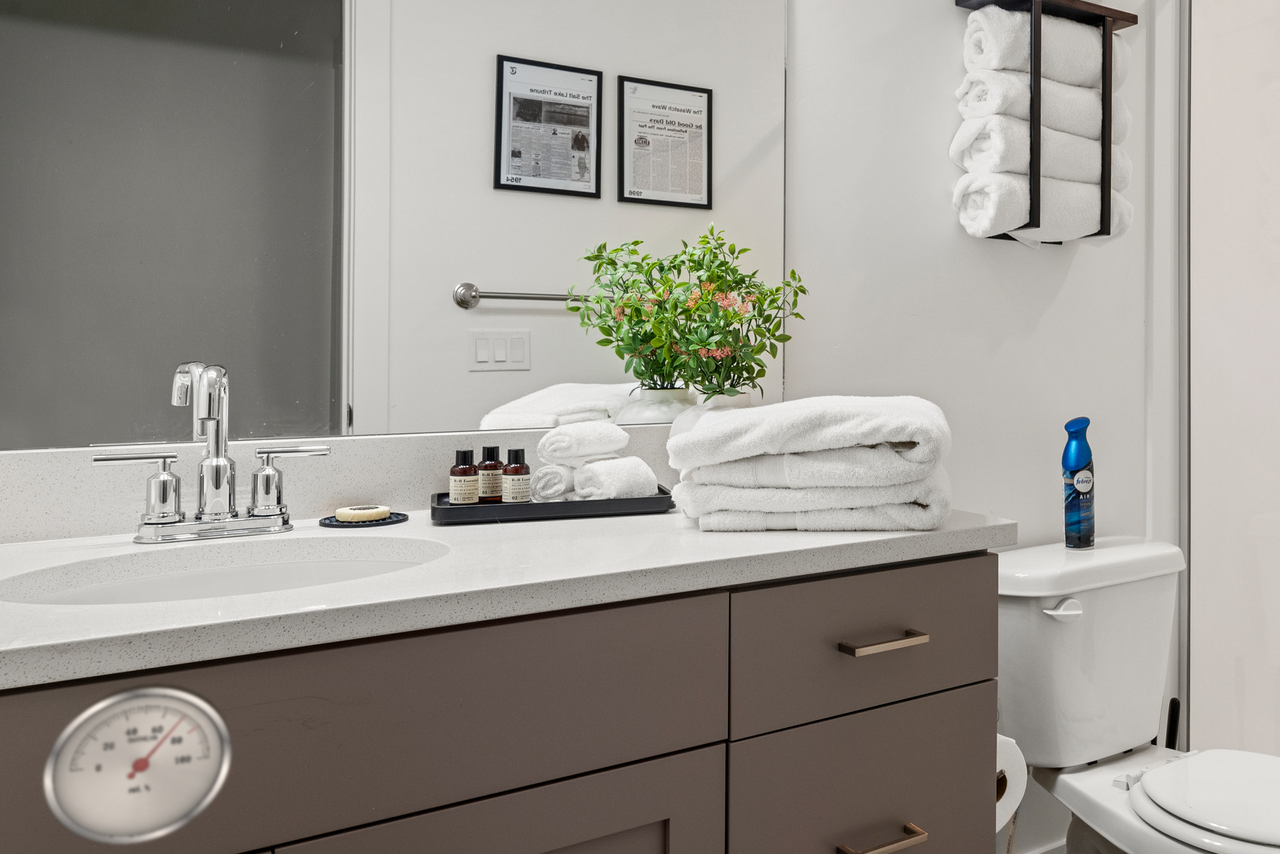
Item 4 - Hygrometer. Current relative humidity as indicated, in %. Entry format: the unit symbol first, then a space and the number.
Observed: % 70
